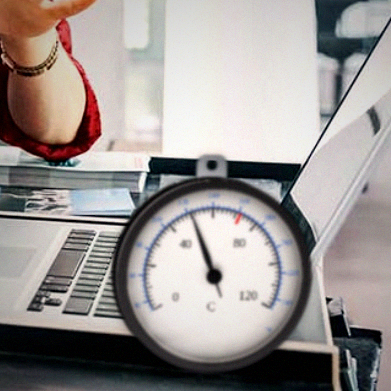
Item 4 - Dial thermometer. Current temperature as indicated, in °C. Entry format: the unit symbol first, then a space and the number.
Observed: °C 50
